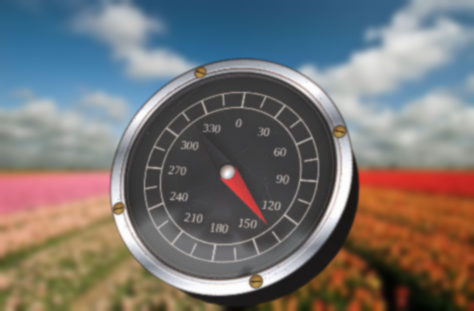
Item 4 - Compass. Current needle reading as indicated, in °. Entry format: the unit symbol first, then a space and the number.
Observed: ° 135
